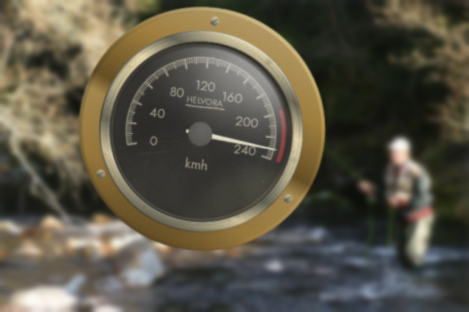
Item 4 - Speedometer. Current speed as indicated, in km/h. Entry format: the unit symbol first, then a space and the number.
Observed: km/h 230
